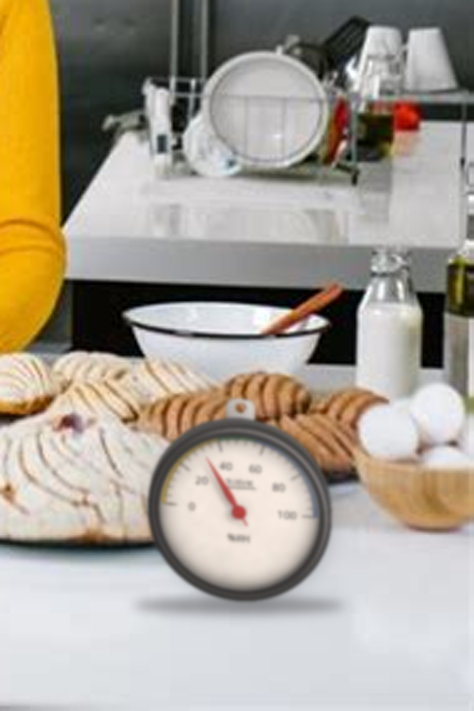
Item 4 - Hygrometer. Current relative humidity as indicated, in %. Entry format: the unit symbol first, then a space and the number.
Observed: % 32
